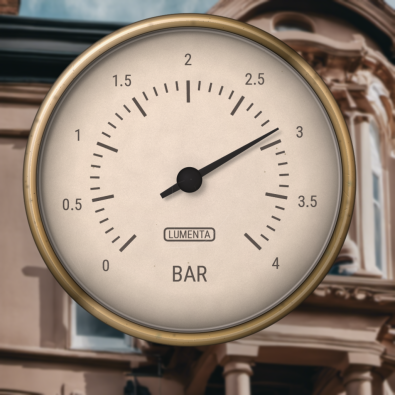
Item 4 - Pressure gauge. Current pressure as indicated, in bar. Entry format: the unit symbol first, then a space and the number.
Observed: bar 2.9
